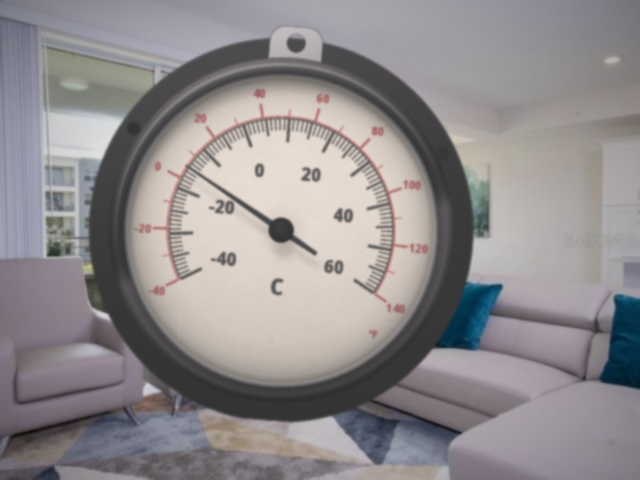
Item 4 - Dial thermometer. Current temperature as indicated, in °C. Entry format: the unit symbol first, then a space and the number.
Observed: °C -15
